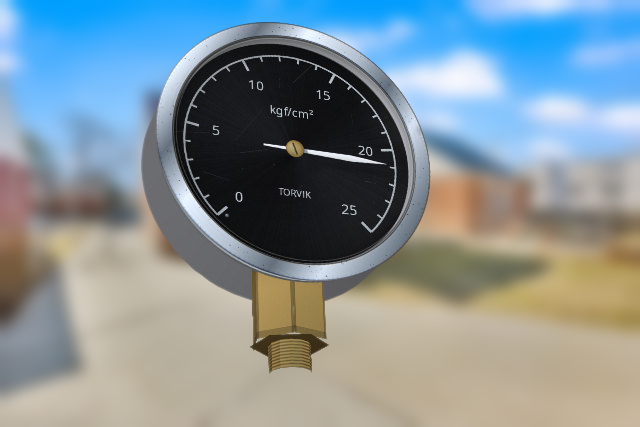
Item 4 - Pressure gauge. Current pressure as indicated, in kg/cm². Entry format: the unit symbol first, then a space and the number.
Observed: kg/cm² 21
